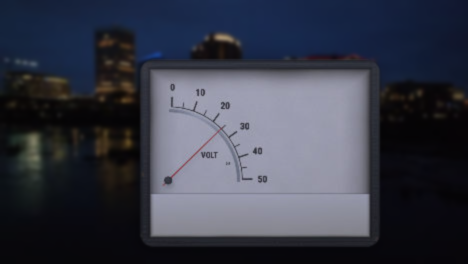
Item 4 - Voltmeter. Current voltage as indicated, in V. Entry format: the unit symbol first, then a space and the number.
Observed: V 25
